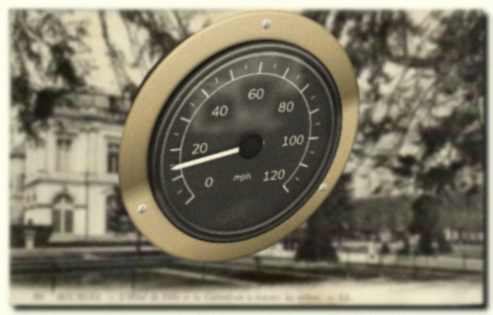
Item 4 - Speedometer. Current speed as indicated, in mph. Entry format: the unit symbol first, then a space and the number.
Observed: mph 15
